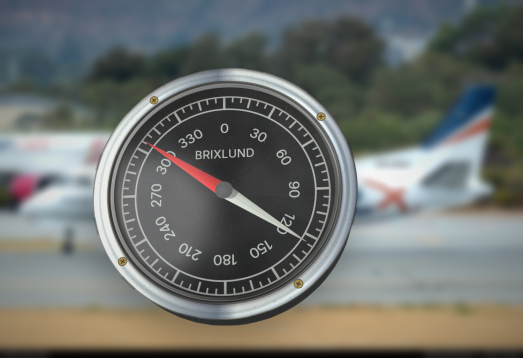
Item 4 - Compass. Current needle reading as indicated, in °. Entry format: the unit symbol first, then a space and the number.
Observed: ° 305
